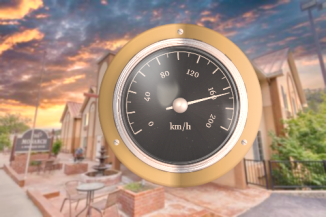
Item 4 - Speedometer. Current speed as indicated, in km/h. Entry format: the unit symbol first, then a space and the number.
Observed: km/h 165
